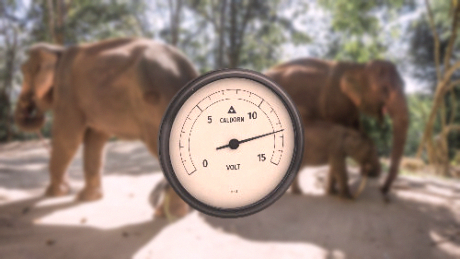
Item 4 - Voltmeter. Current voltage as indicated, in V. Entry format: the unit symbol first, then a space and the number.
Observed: V 12.5
